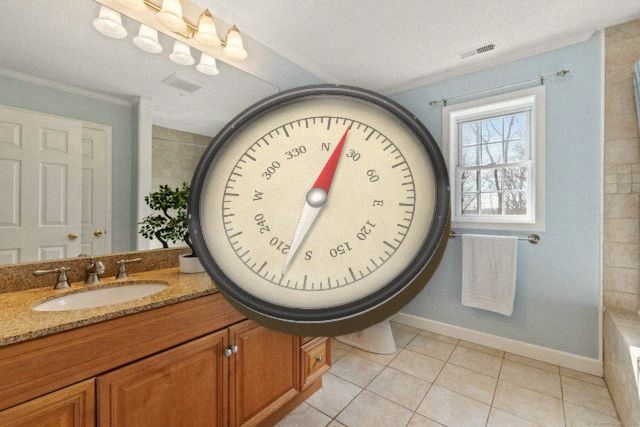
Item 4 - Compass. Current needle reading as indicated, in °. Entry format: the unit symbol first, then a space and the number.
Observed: ° 15
